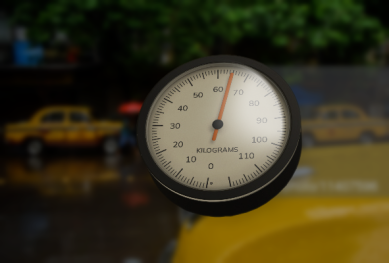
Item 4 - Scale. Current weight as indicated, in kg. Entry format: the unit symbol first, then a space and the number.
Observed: kg 65
